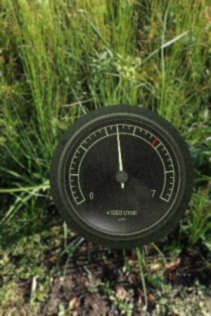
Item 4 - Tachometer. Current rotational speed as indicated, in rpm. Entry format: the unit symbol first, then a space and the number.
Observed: rpm 3400
